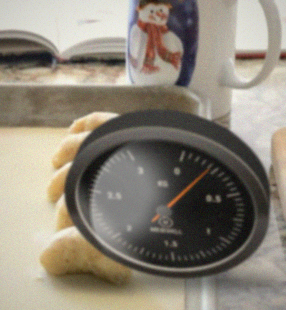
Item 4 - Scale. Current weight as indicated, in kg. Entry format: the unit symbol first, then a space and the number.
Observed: kg 0.2
